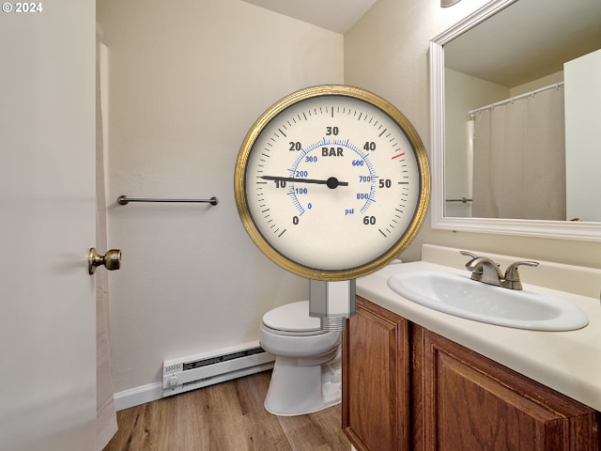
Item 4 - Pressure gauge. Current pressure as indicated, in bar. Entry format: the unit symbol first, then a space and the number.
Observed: bar 11
